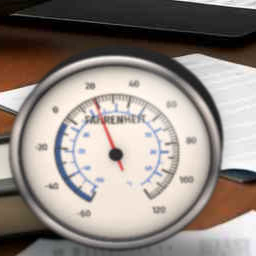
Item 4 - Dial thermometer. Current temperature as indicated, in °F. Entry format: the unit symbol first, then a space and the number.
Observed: °F 20
